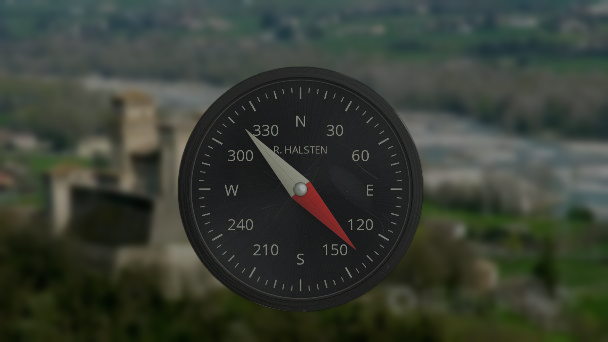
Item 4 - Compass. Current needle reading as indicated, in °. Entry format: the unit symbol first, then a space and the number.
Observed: ° 137.5
